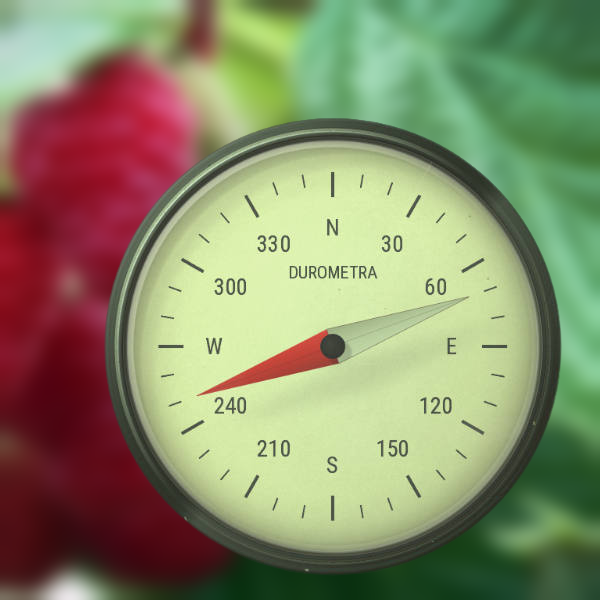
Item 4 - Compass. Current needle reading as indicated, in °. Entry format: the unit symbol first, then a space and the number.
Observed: ° 250
